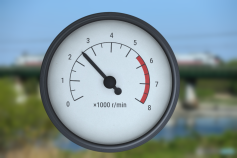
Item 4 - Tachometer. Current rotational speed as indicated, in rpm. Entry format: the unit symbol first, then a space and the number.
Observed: rpm 2500
